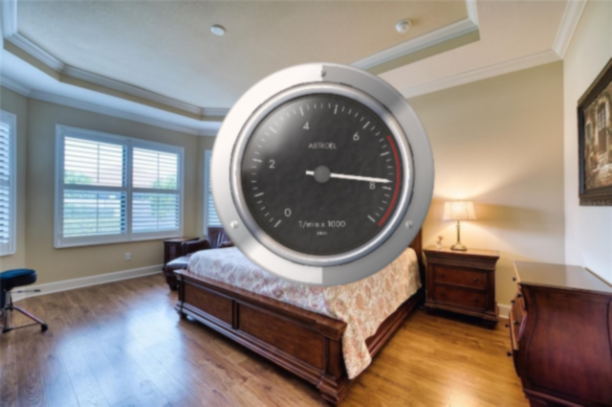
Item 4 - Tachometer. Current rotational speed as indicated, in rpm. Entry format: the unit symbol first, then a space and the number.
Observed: rpm 7800
